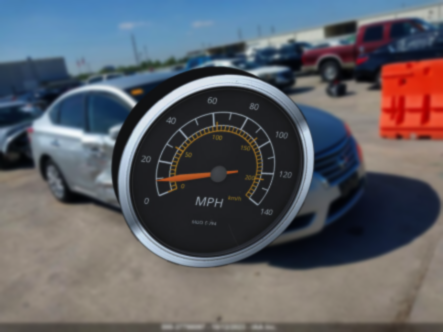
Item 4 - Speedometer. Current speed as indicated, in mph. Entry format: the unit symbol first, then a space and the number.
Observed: mph 10
